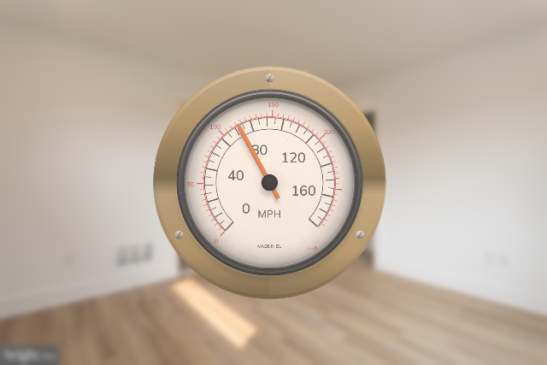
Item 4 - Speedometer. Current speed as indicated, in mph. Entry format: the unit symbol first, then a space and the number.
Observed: mph 72.5
